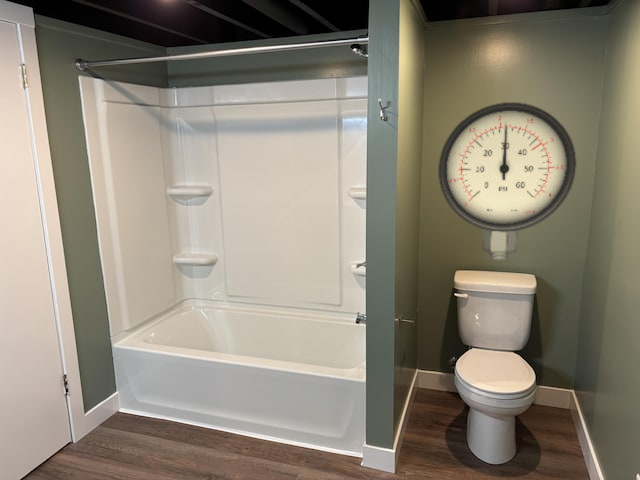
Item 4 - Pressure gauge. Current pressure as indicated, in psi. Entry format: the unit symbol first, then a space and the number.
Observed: psi 30
